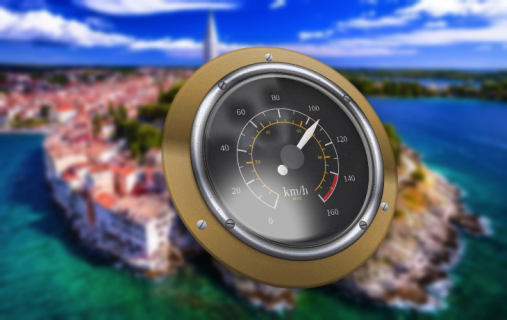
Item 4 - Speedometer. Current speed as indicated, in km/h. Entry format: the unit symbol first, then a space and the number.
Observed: km/h 105
